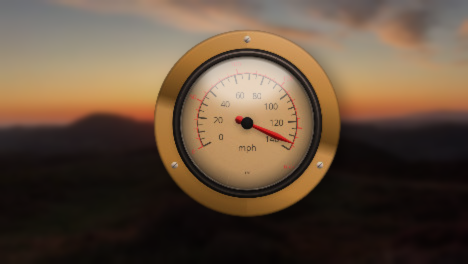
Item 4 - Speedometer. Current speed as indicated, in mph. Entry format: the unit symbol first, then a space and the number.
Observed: mph 135
